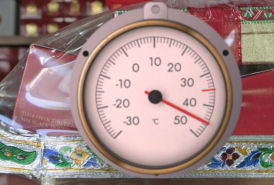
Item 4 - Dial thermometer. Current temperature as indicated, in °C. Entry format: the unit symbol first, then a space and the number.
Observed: °C 45
